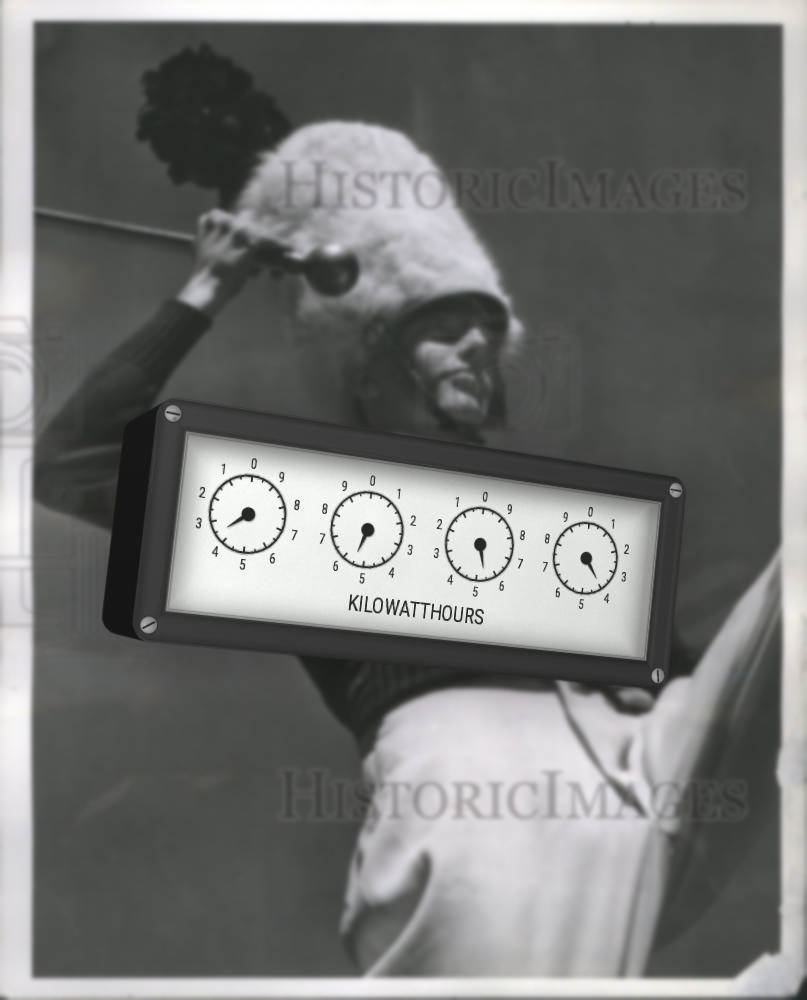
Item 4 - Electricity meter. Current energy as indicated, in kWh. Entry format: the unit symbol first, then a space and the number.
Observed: kWh 3554
